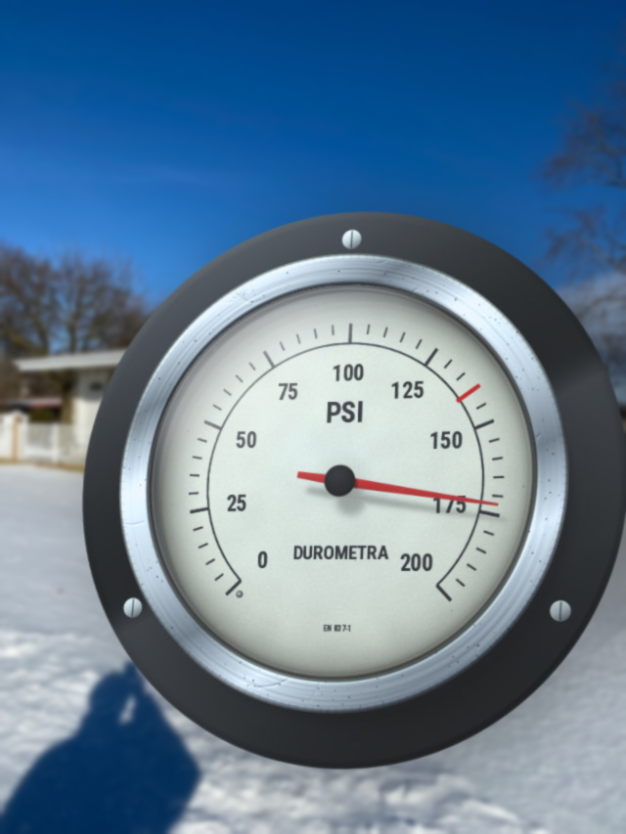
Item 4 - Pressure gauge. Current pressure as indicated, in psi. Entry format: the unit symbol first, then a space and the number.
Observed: psi 172.5
